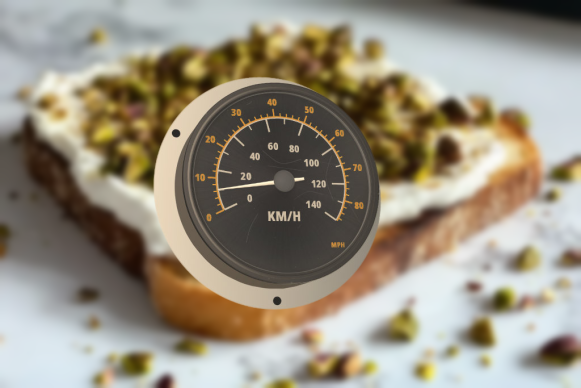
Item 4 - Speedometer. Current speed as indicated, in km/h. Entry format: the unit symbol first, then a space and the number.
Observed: km/h 10
